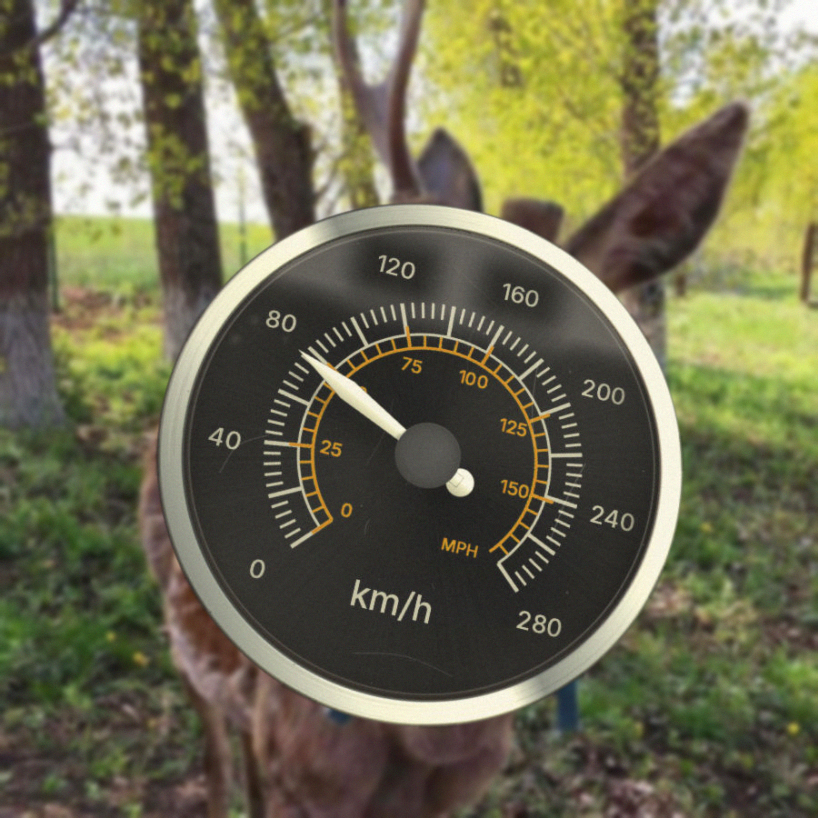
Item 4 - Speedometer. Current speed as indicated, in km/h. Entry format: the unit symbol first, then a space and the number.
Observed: km/h 76
